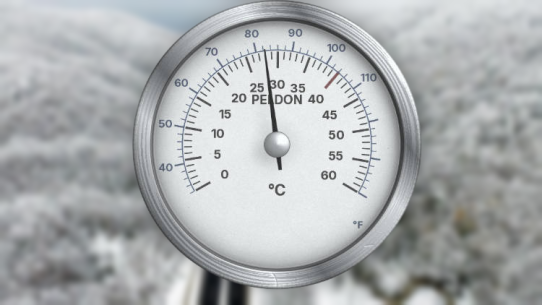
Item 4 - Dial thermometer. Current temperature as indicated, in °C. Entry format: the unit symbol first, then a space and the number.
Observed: °C 28
